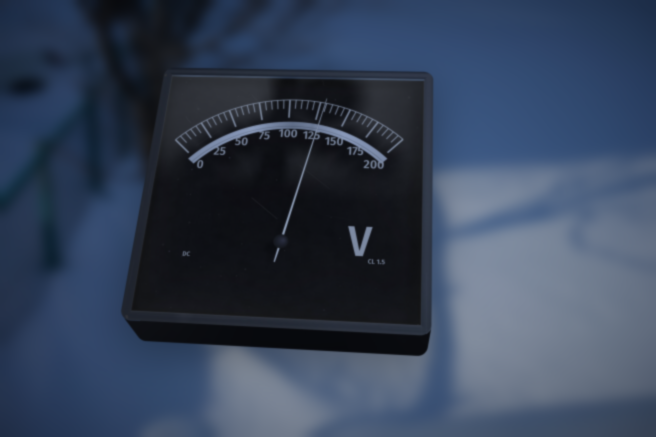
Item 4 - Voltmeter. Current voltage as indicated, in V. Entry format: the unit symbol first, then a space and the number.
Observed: V 130
